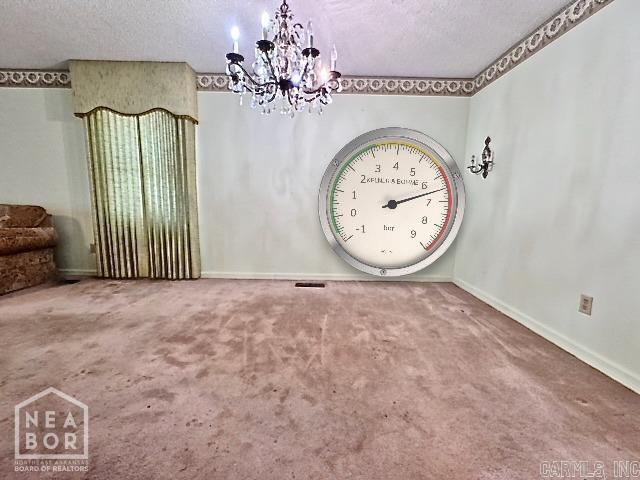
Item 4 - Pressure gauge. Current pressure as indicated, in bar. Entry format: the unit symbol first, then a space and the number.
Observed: bar 6.5
